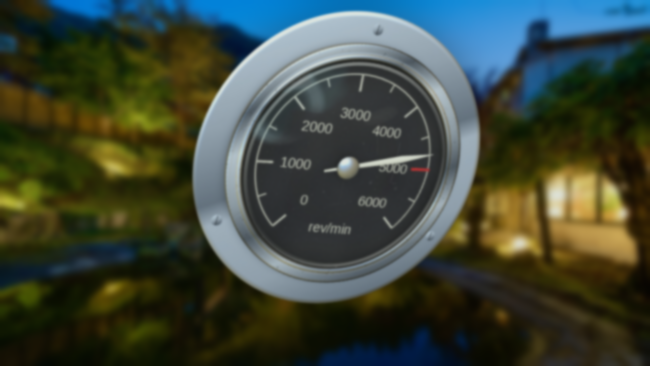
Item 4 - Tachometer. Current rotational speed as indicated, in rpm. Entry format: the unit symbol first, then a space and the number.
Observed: rpm 4750
